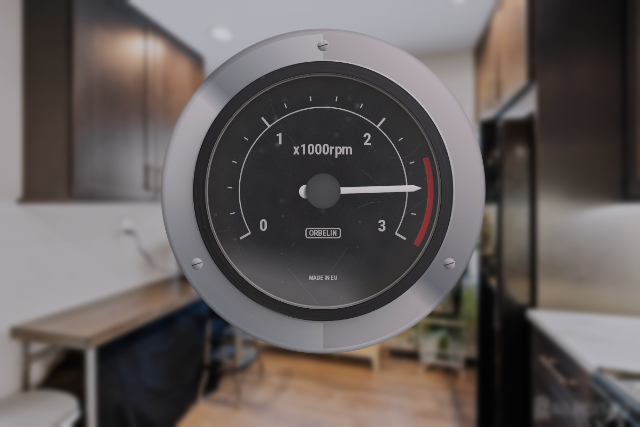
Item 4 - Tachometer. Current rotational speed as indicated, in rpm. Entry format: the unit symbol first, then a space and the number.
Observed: rpm 2600
